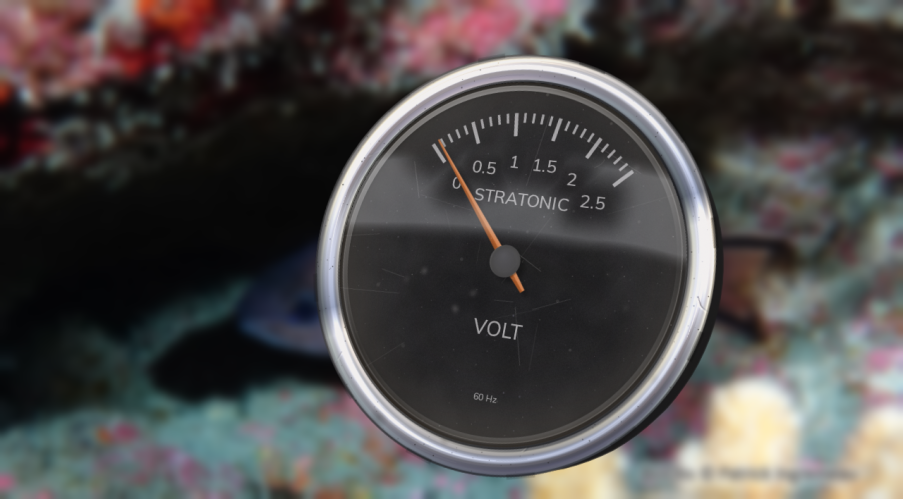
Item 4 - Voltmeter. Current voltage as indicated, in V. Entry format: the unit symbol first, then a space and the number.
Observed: V 0.1
